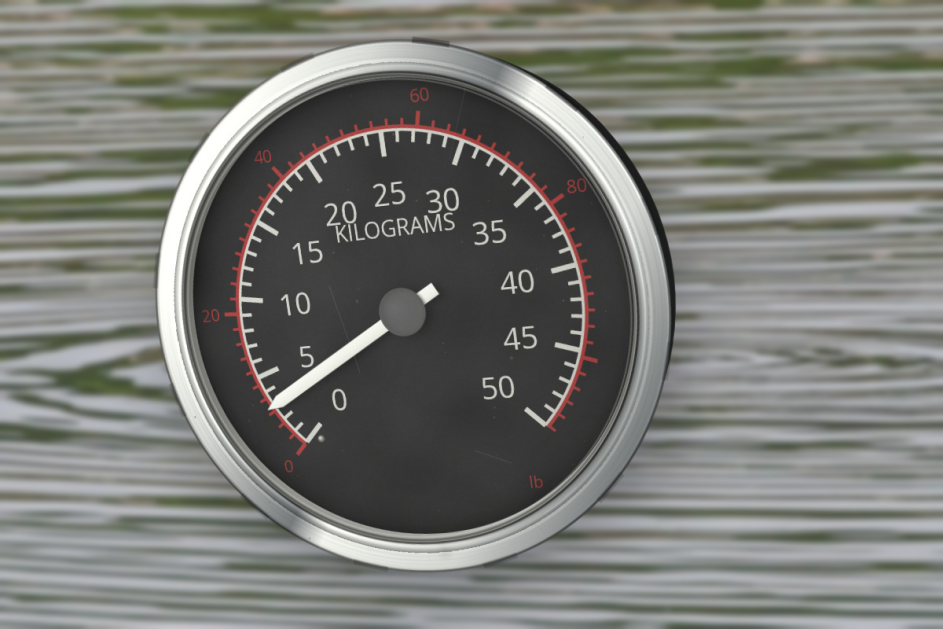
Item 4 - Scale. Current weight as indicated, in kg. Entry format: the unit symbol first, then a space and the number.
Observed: kg 3
